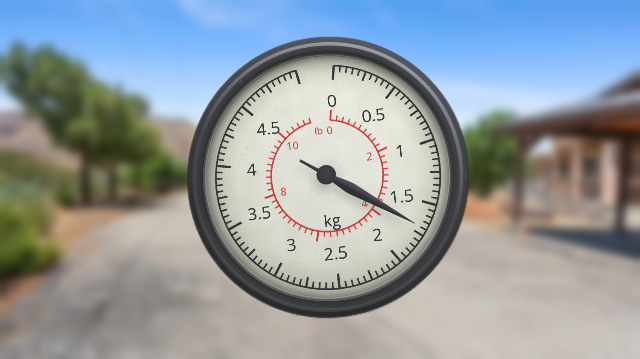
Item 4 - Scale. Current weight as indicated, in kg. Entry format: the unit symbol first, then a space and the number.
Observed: kg 1.7
